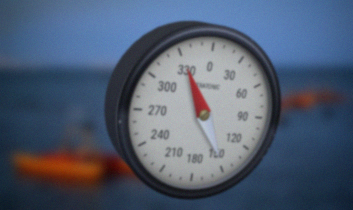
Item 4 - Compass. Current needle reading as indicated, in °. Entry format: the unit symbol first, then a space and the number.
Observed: ° 330
